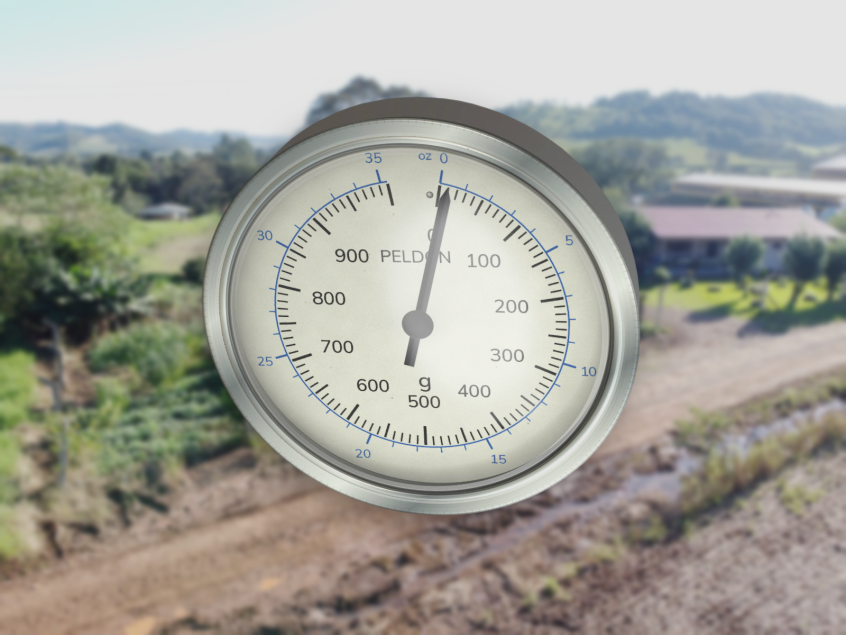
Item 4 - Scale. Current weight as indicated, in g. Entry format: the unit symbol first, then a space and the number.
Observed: g 10
